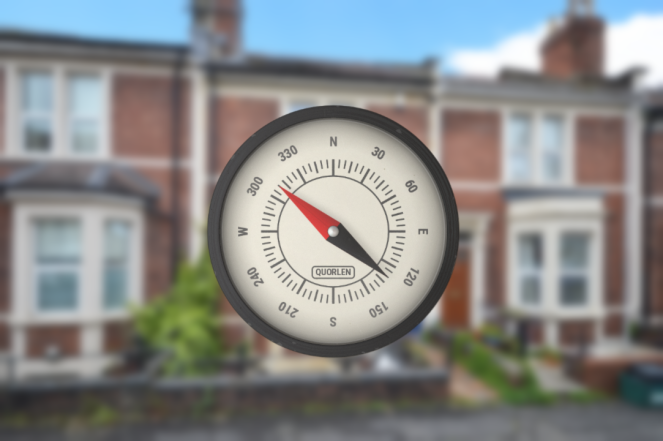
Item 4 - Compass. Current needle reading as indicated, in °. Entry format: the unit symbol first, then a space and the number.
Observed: ° 310
